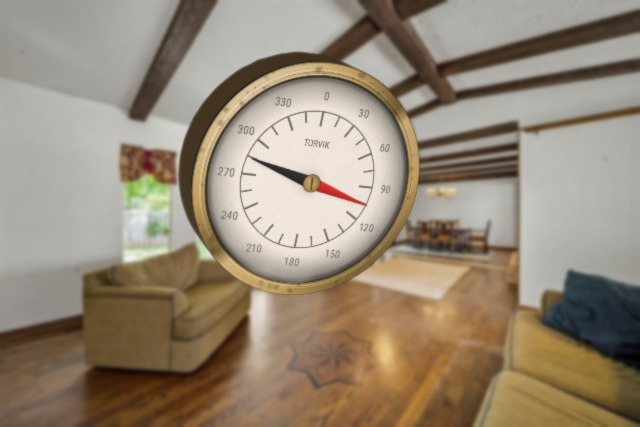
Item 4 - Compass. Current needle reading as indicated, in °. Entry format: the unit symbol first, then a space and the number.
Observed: ° 105
